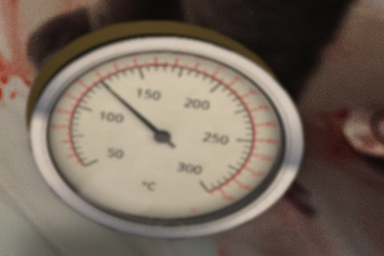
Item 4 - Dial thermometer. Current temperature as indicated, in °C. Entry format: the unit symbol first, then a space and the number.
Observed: °C 125
